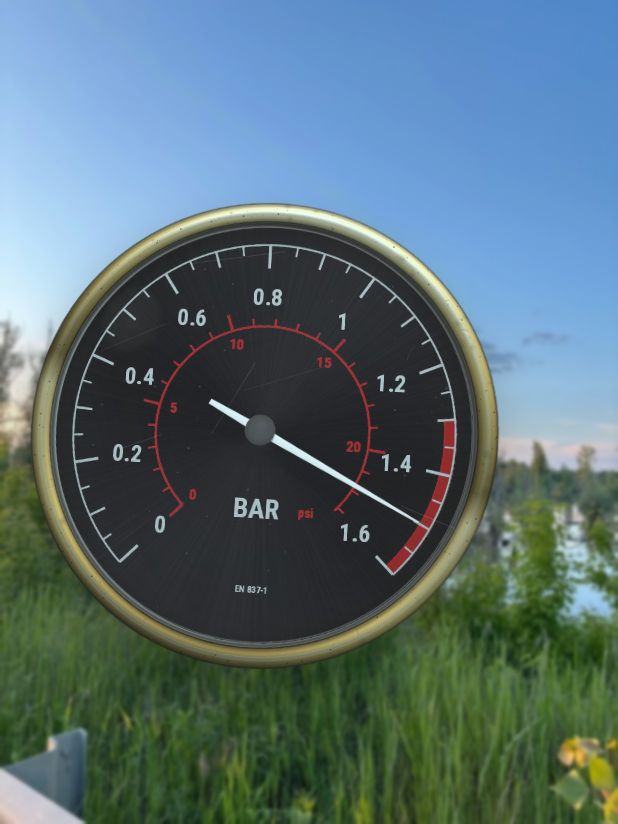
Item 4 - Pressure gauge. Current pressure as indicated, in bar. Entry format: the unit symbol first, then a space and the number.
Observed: bar 1.5
